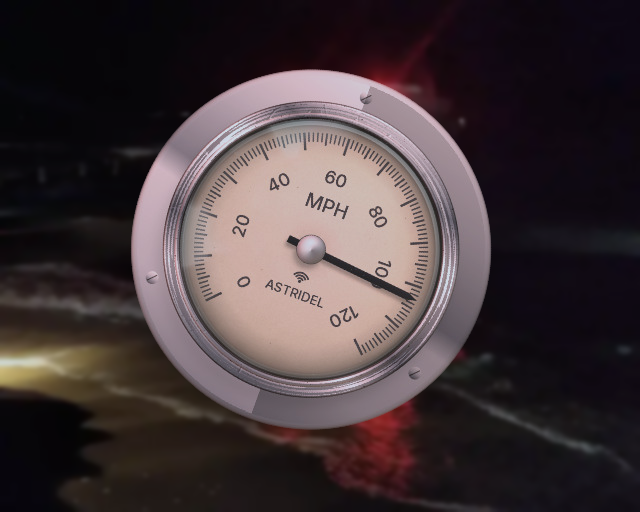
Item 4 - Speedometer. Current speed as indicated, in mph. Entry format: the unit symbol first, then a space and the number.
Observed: mph 103
